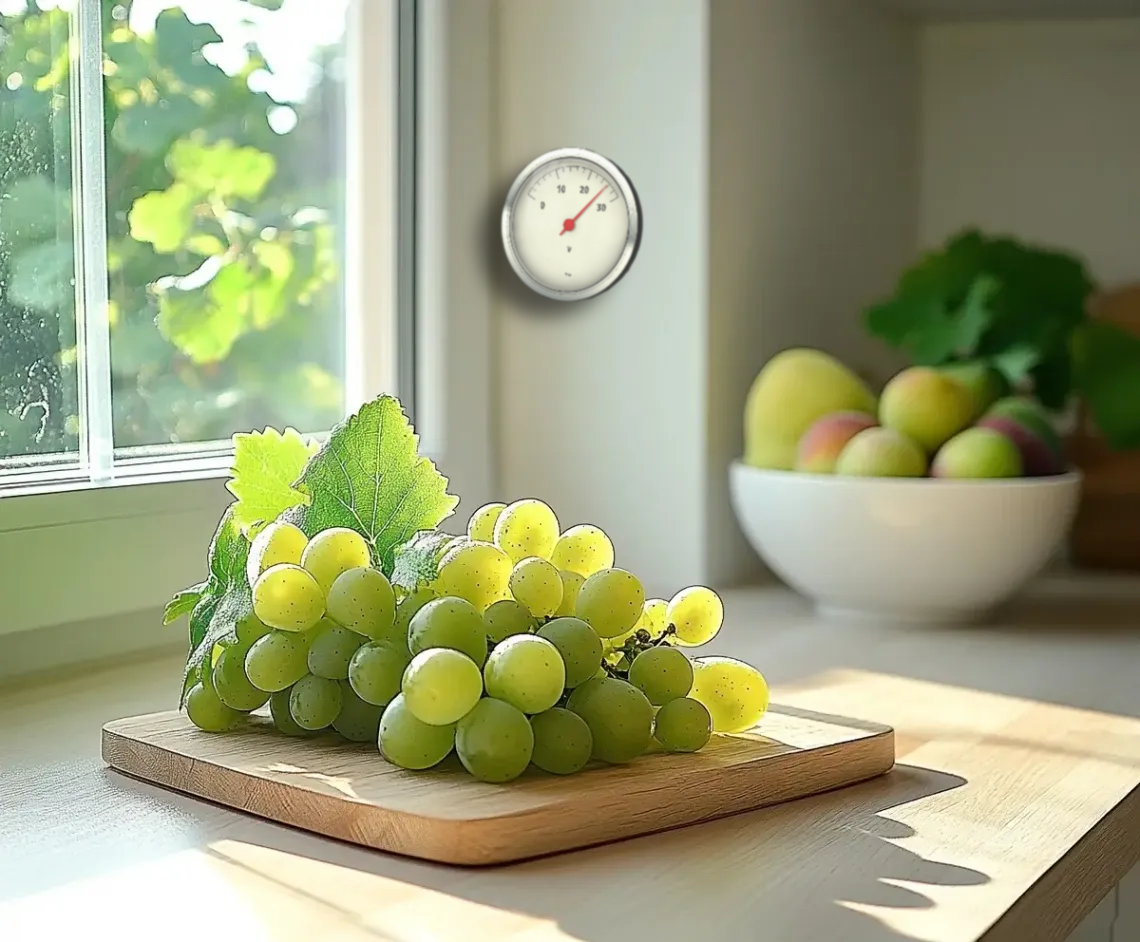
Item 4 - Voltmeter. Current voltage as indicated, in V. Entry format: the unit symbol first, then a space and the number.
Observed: V 26
